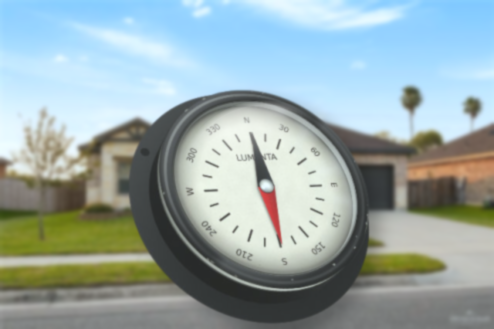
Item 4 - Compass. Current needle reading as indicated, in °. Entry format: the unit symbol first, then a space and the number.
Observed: ° 180
